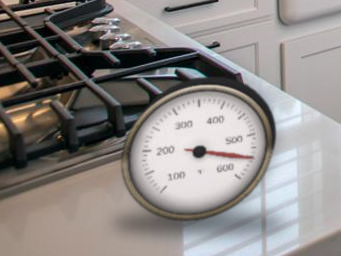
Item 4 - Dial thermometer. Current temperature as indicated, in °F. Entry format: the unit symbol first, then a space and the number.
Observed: °F 550
